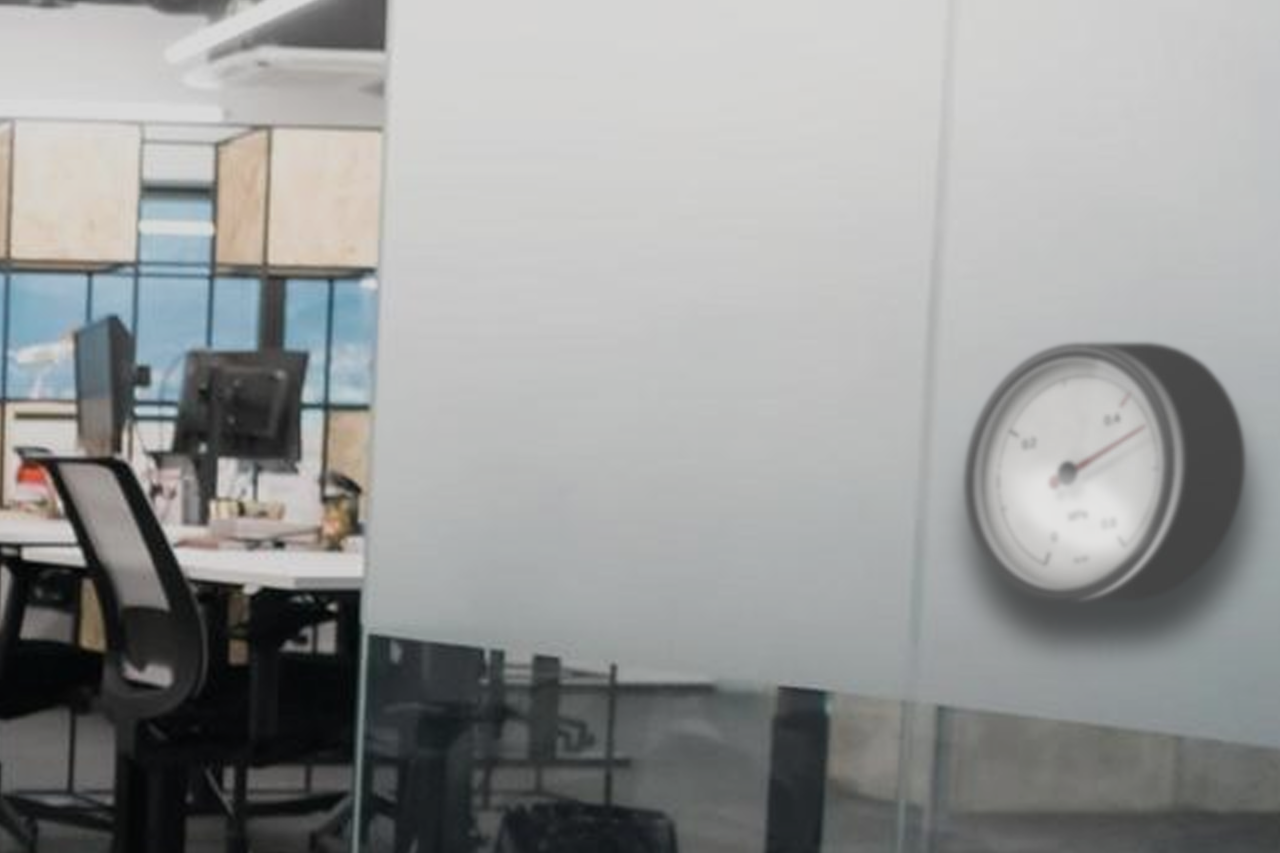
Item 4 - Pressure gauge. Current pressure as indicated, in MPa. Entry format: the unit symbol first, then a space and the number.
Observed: MPa 0.45
